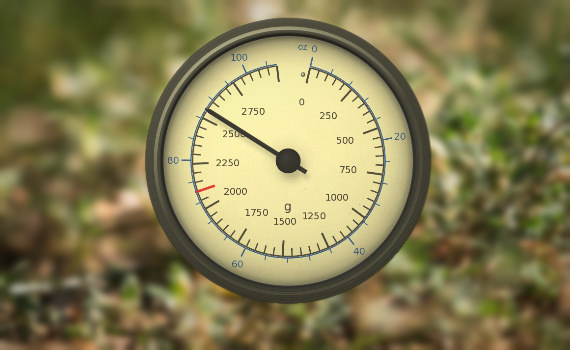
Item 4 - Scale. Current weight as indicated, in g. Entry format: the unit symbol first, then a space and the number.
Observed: g 2550
